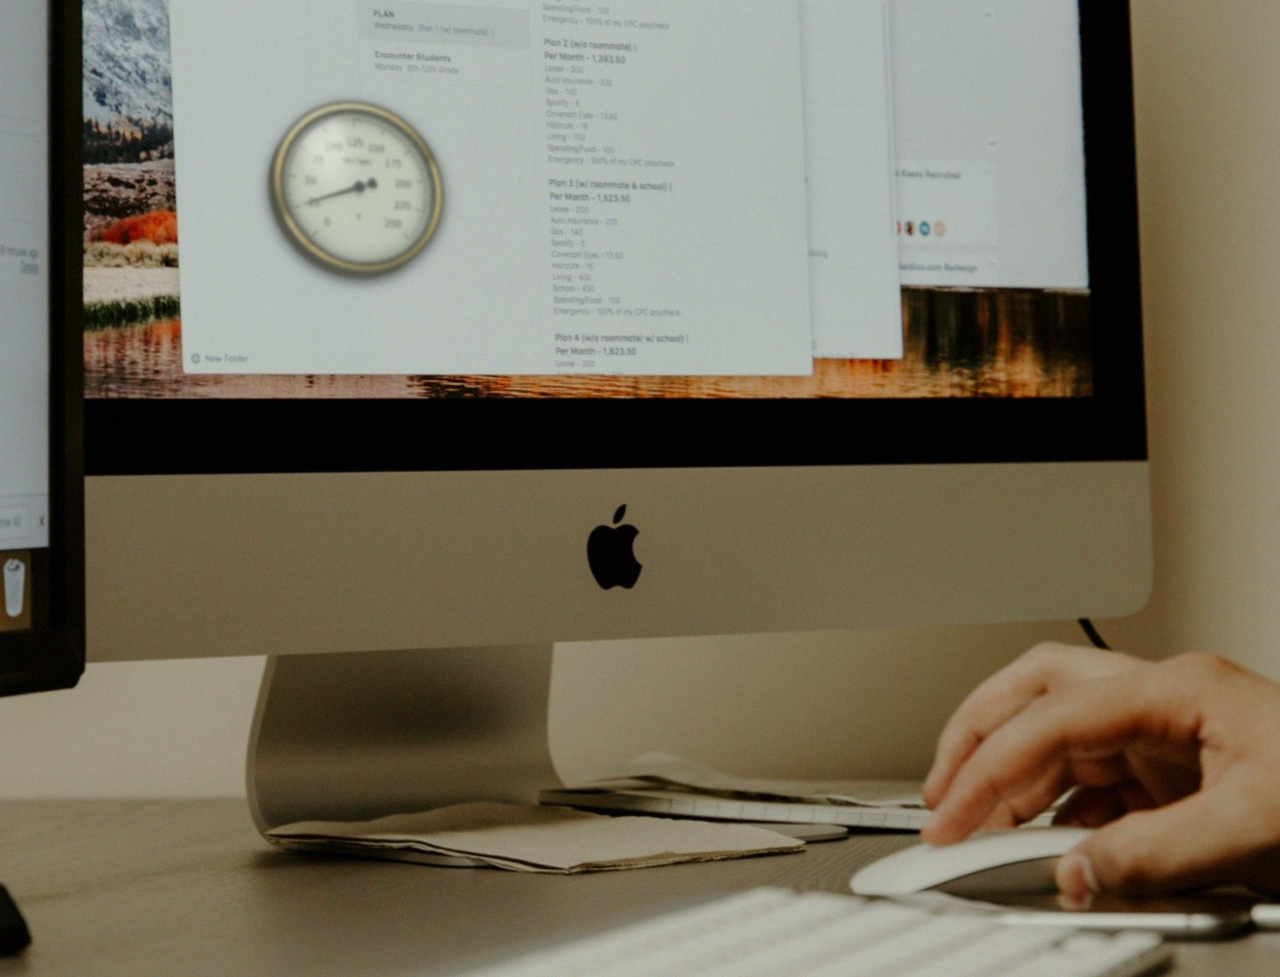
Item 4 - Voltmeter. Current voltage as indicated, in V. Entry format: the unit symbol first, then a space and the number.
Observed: V 25
